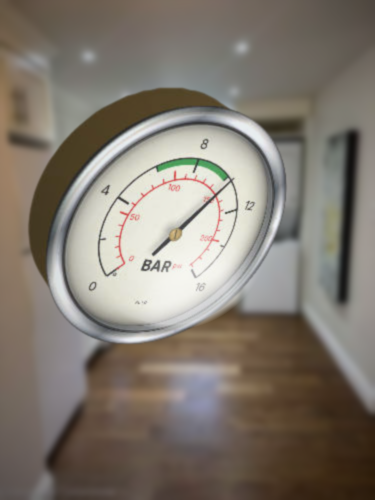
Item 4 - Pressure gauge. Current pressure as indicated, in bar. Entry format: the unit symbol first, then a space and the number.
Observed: bar 10
